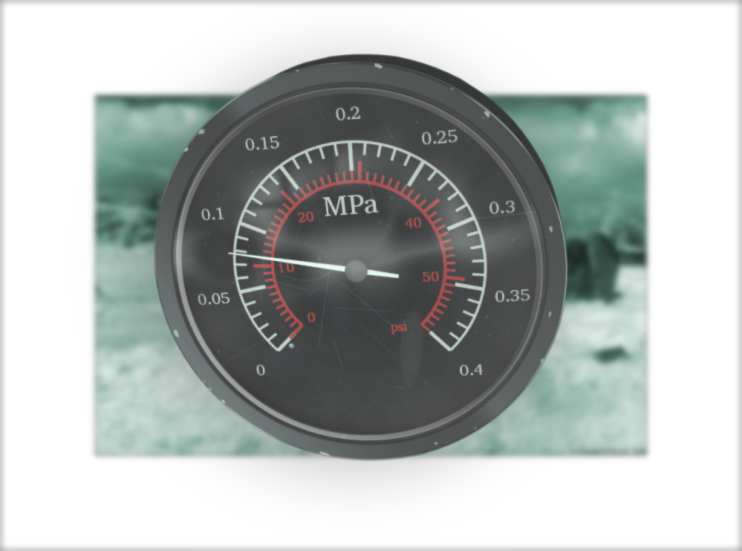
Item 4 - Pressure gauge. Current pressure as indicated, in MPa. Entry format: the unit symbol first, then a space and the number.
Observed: MPa 0.08
